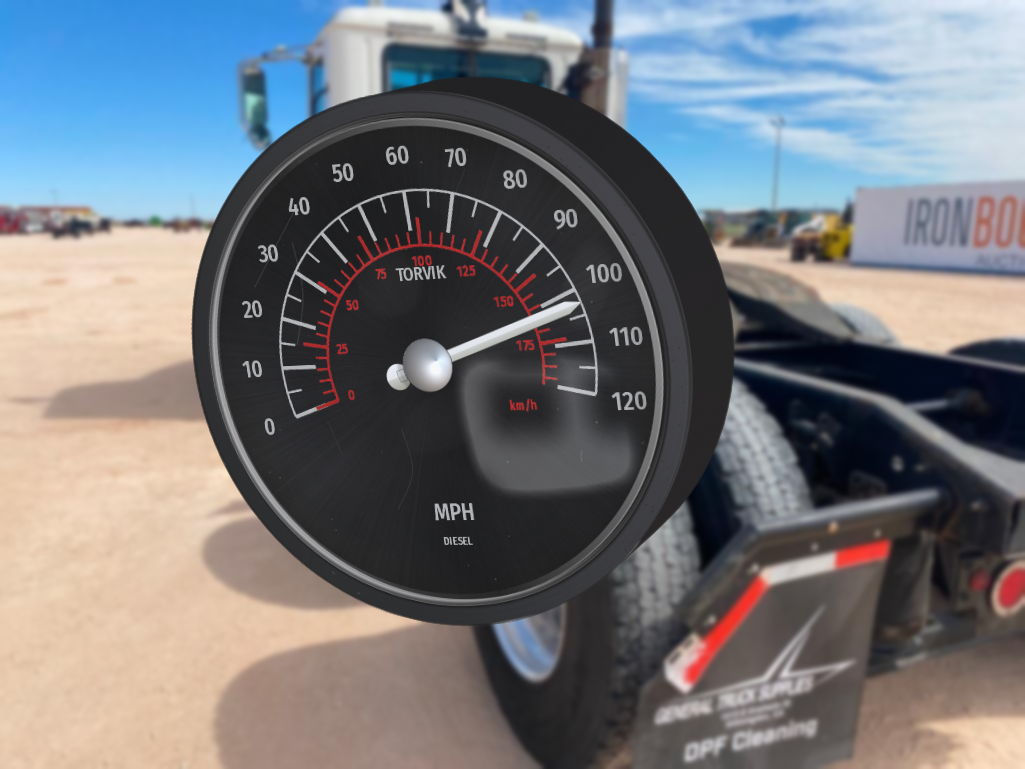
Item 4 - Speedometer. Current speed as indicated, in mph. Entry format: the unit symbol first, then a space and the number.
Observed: mph 102.5
